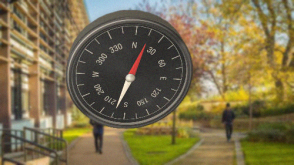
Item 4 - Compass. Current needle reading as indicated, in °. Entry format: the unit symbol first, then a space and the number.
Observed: ° 15
